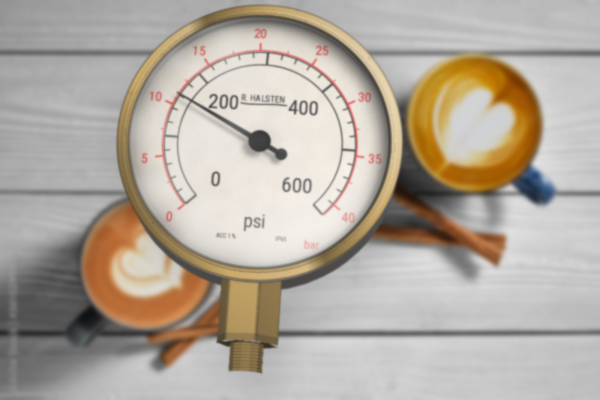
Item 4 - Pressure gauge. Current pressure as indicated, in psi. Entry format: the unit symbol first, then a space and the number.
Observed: psi 160
